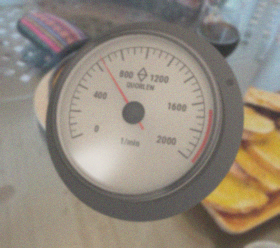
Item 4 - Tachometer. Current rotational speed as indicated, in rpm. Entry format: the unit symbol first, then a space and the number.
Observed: rpm 650
